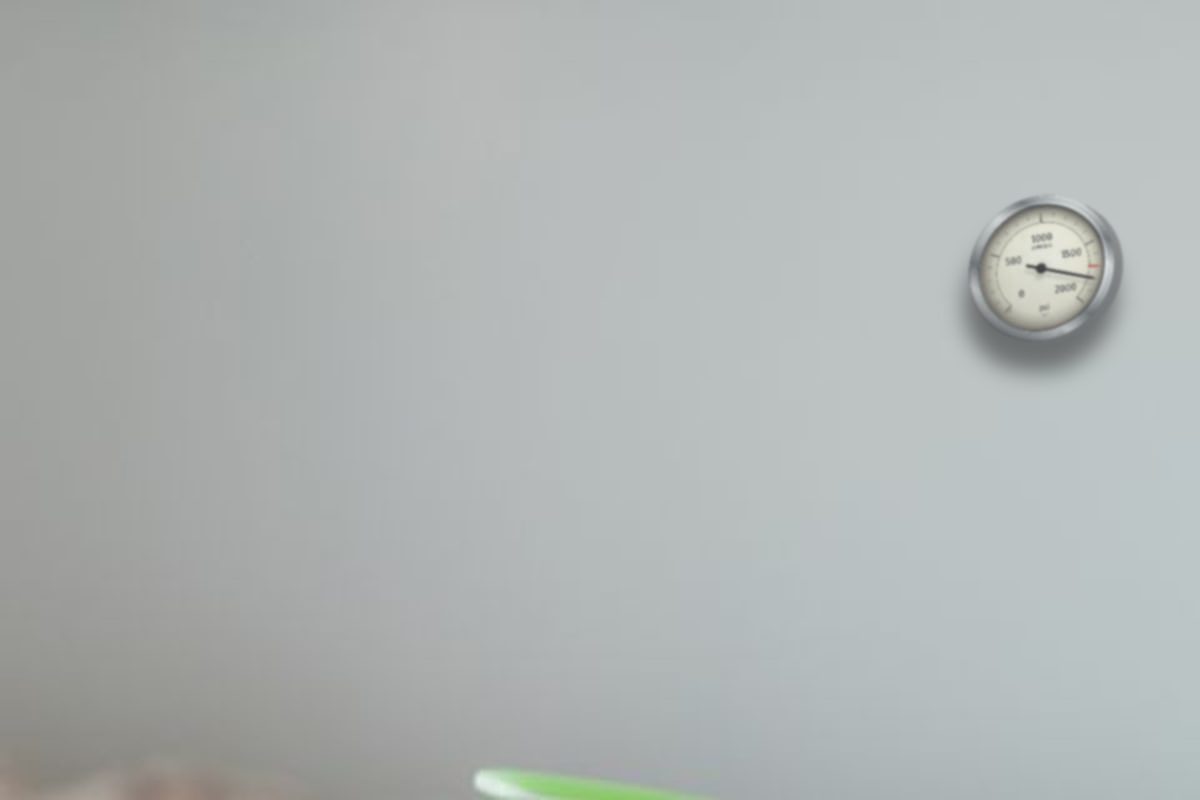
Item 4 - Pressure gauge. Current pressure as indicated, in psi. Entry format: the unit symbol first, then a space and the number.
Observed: psi 1800
